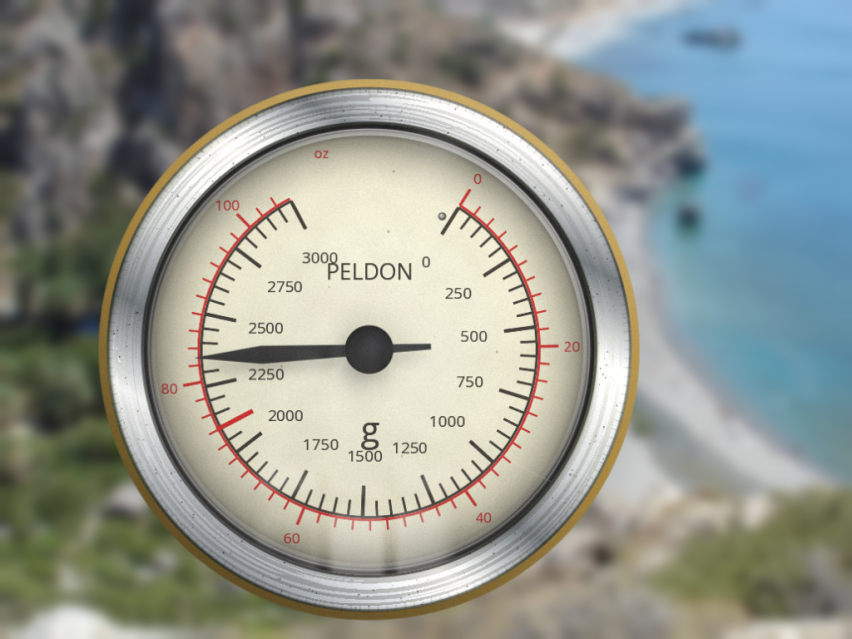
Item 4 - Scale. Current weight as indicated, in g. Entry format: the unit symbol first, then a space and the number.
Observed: g 2350
